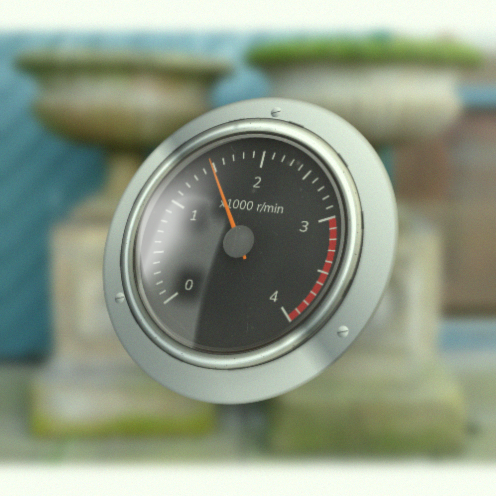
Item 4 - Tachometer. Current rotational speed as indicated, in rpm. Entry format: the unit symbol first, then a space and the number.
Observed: rpm 1500
